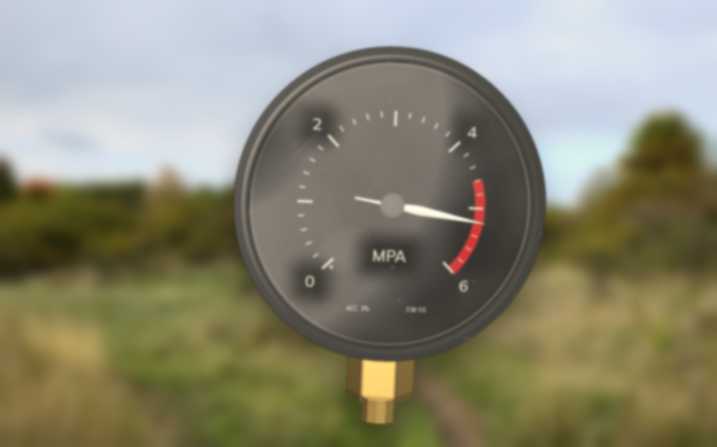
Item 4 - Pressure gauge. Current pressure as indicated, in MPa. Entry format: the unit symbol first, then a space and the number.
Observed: MPa 5.2
